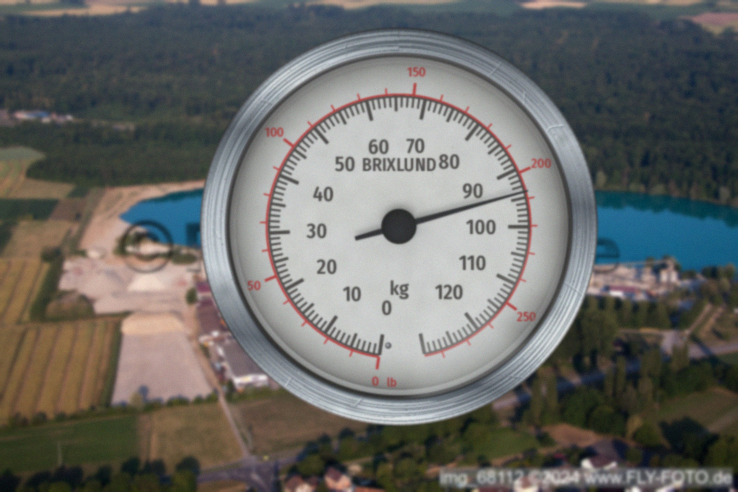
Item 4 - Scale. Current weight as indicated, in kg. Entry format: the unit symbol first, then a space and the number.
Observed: kg 94
